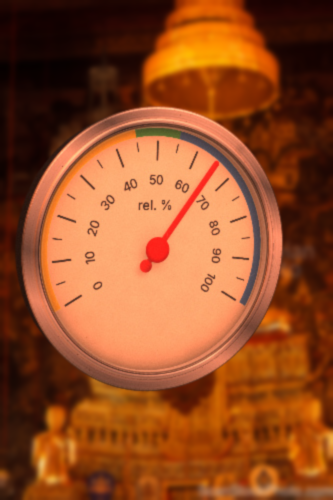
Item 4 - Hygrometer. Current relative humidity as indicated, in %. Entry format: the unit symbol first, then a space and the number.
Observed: % 65
